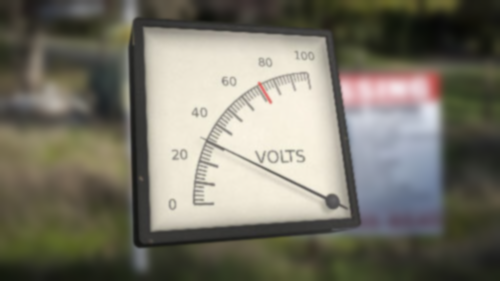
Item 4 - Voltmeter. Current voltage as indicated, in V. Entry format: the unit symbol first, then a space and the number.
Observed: V 30
